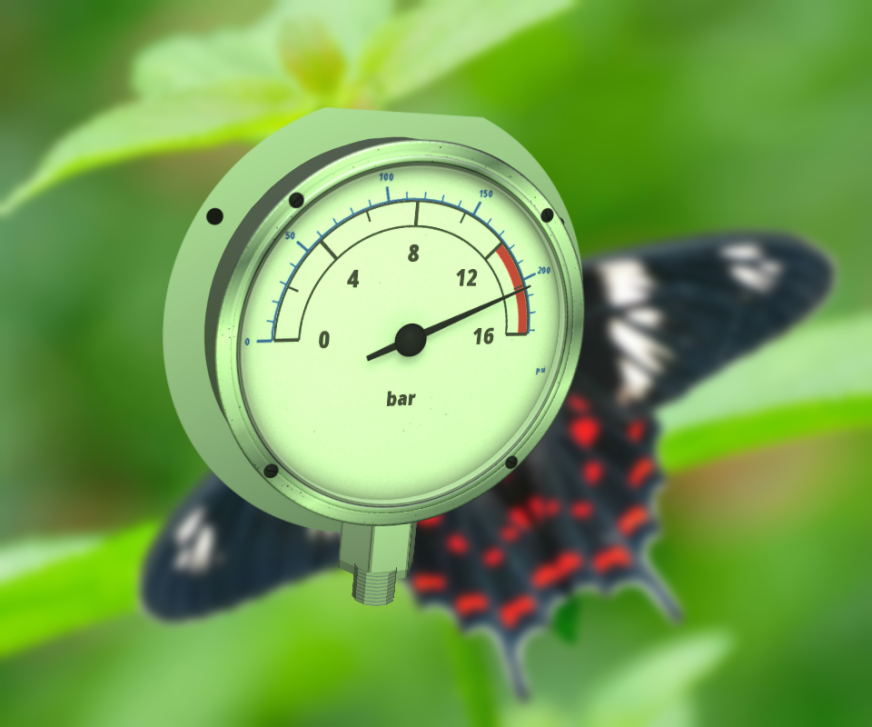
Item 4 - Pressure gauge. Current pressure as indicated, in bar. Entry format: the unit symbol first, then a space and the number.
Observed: bar 14
